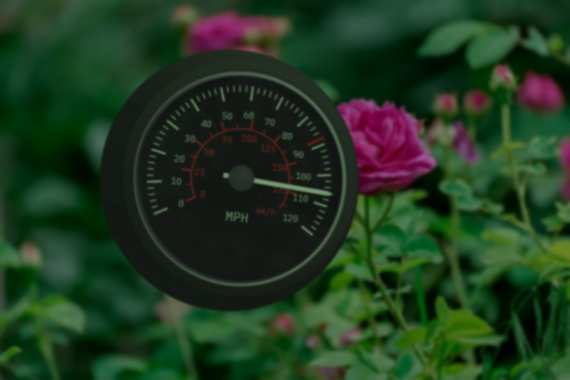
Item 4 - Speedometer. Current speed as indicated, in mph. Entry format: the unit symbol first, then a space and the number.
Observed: mph 106
